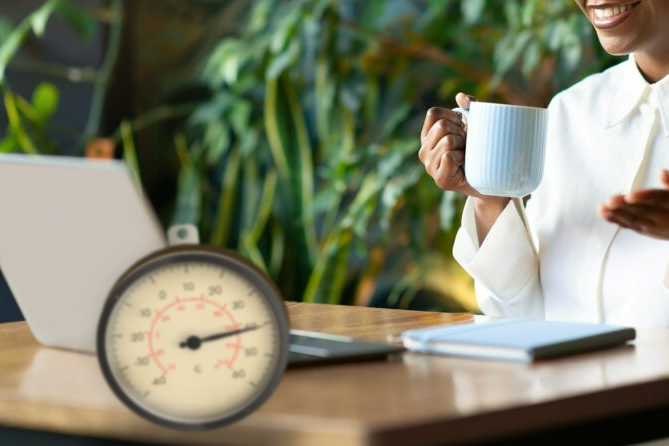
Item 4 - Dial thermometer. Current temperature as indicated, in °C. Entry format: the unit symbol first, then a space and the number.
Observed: °C 40
